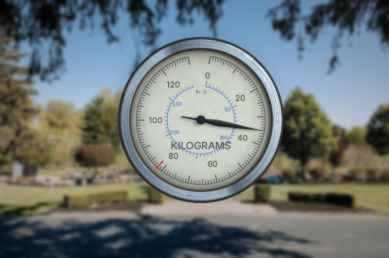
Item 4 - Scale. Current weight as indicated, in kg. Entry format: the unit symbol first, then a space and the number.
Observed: kg 35
